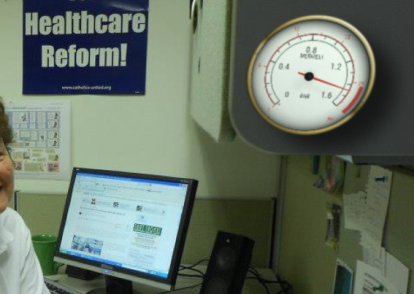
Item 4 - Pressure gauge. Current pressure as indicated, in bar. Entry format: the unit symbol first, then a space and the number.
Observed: bar 1.45
